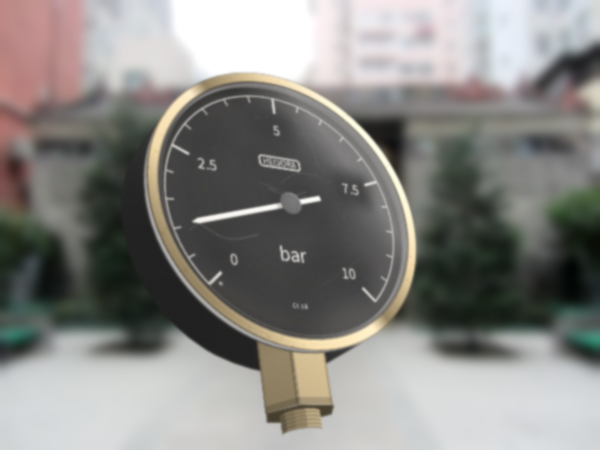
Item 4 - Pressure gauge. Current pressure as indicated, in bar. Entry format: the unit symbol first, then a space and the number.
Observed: bar 1
